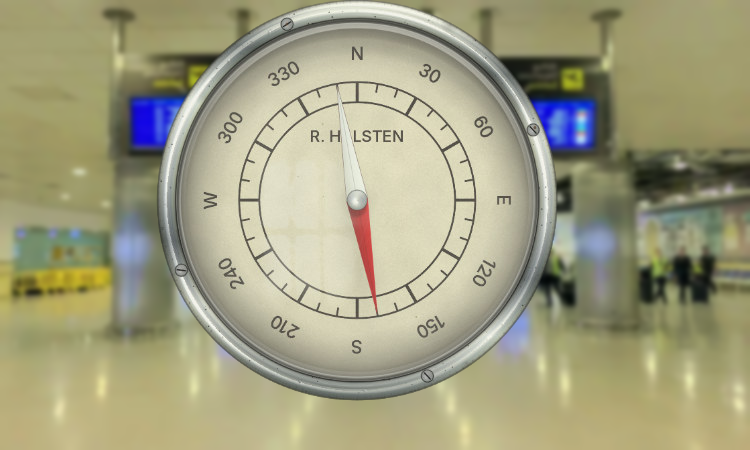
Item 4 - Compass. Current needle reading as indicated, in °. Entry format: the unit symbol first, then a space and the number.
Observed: ° 170
